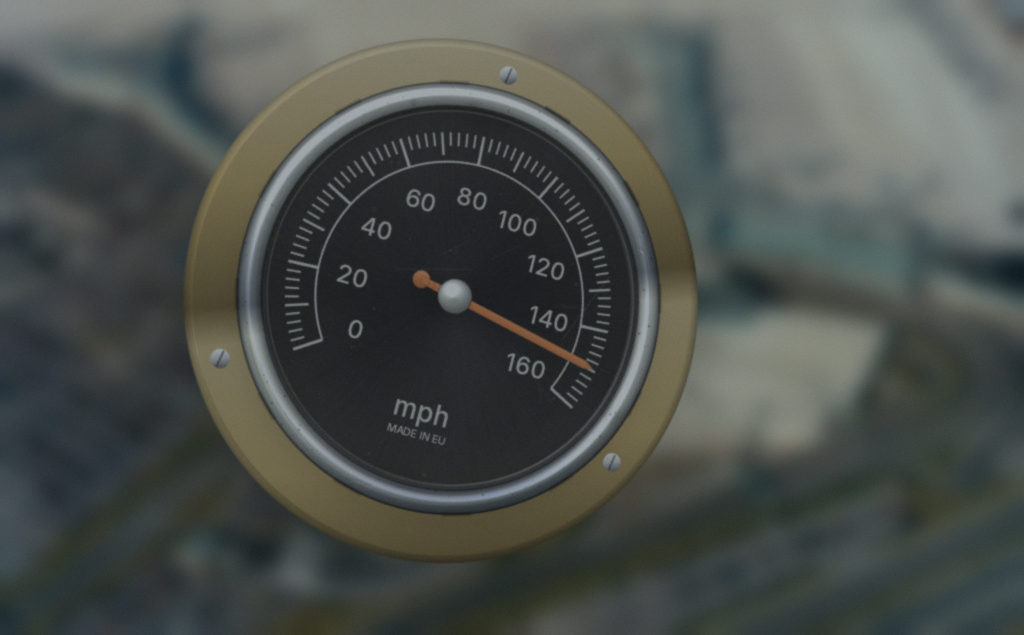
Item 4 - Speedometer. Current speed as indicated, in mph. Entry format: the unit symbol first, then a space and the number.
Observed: mph 150
